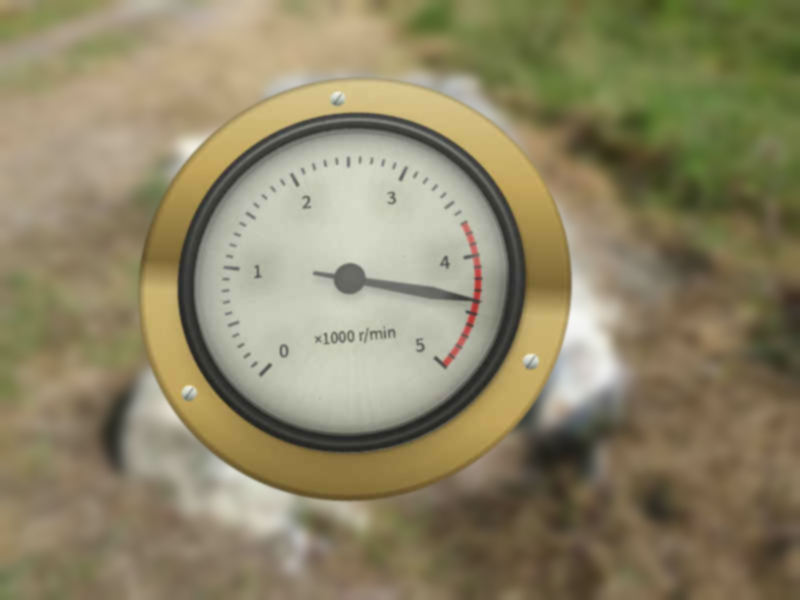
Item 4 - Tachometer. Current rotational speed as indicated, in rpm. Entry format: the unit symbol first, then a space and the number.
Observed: rpm 4400
